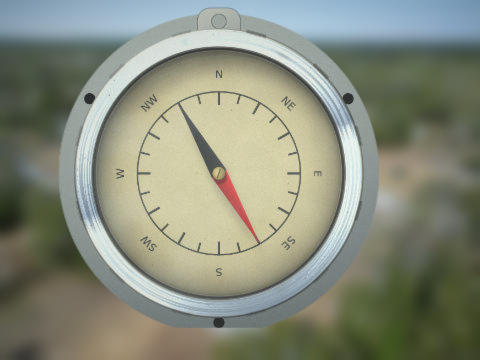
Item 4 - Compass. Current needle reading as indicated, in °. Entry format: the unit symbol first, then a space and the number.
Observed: ° 150
